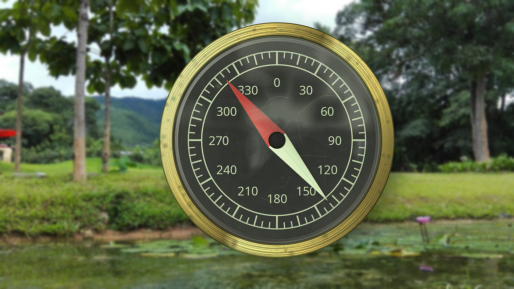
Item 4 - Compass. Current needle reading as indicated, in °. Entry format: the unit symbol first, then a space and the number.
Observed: ° 320
